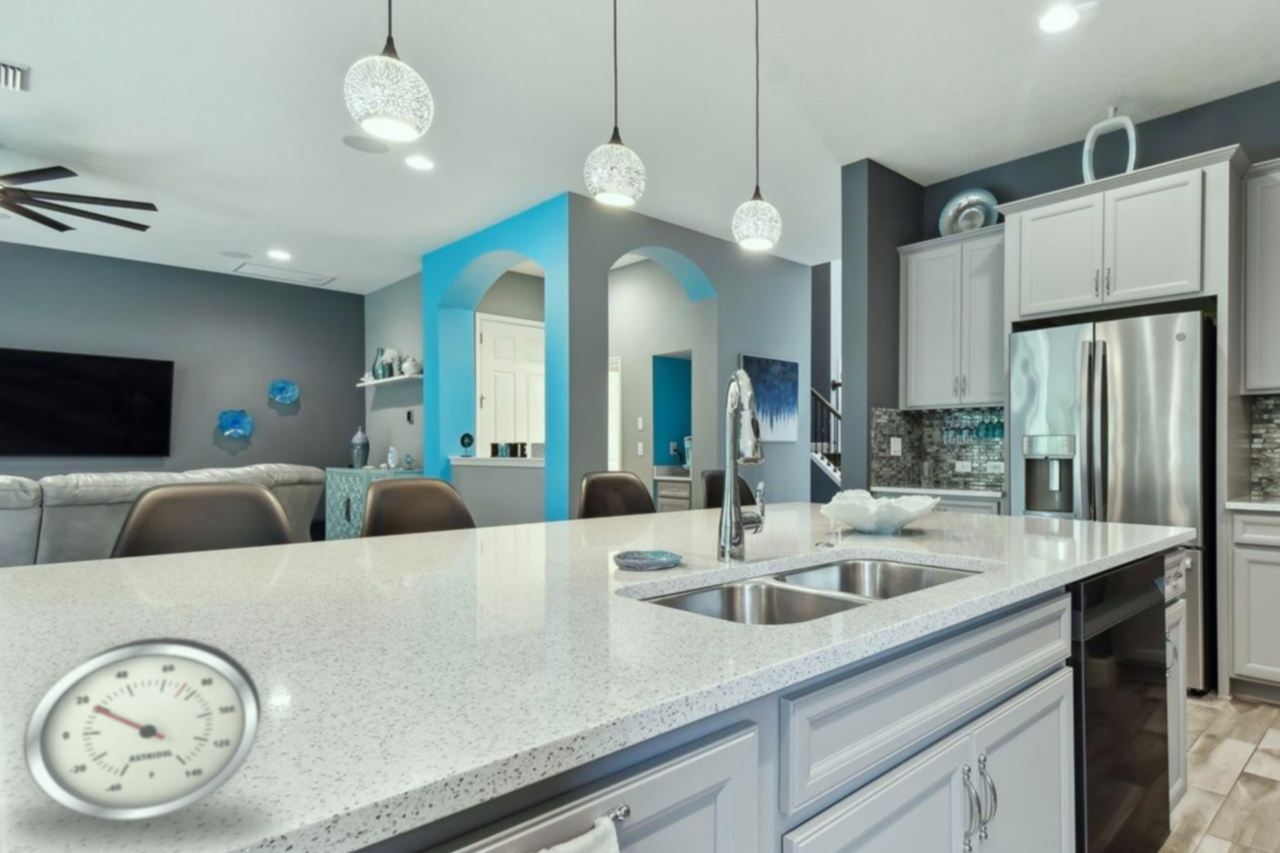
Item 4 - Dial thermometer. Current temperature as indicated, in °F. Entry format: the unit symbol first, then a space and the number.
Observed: °F 20
